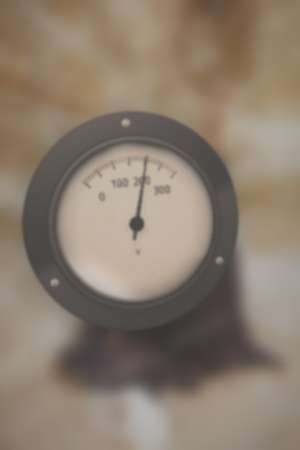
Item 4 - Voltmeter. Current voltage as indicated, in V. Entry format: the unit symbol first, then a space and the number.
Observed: V 200
